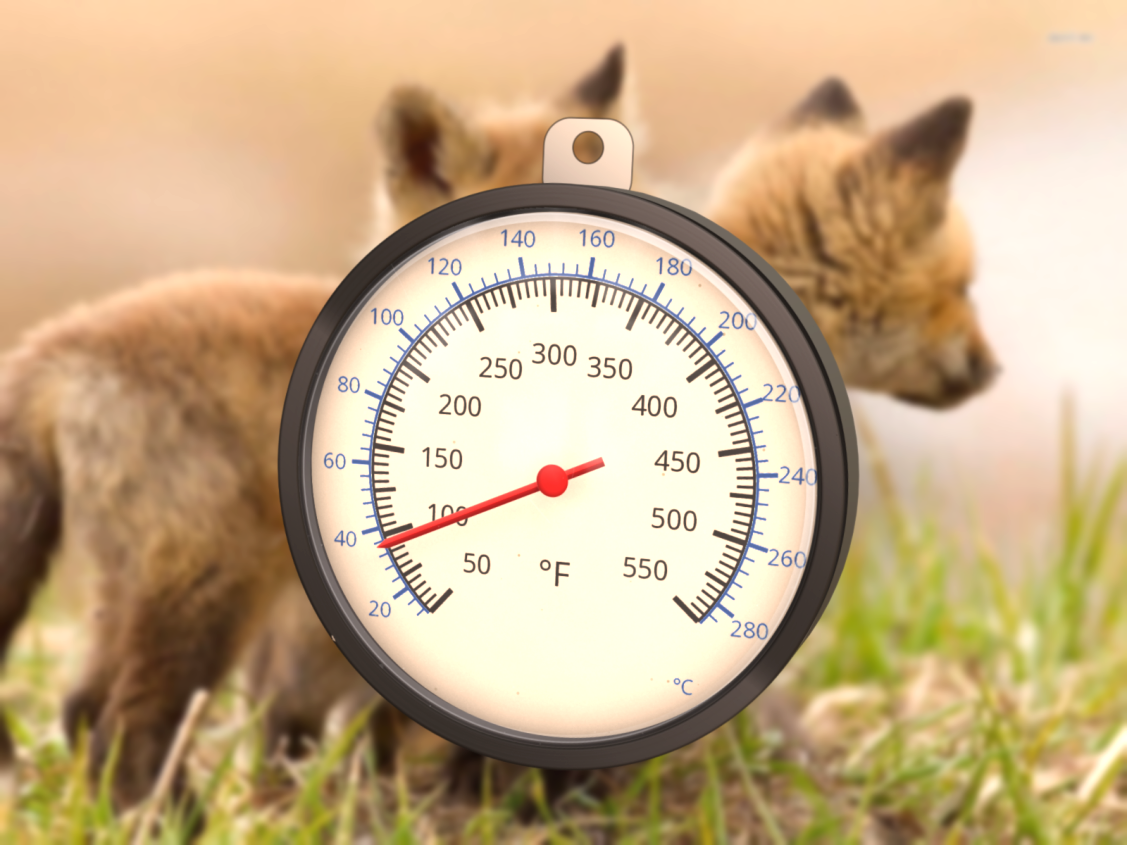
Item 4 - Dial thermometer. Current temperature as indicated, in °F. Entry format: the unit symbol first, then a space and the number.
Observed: °F 95
